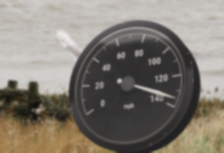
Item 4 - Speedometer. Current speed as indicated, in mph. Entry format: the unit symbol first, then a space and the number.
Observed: mph 135
